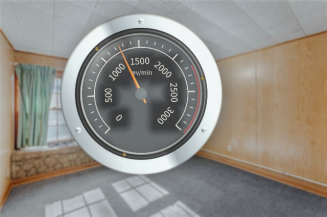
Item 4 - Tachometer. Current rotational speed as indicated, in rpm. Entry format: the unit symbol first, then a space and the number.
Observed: rpm 1250
